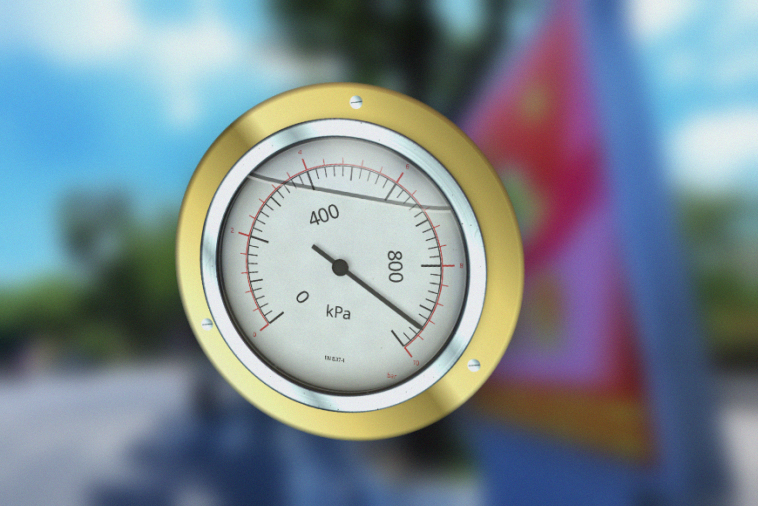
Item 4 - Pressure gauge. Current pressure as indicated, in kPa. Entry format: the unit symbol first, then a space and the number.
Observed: kPa 940
